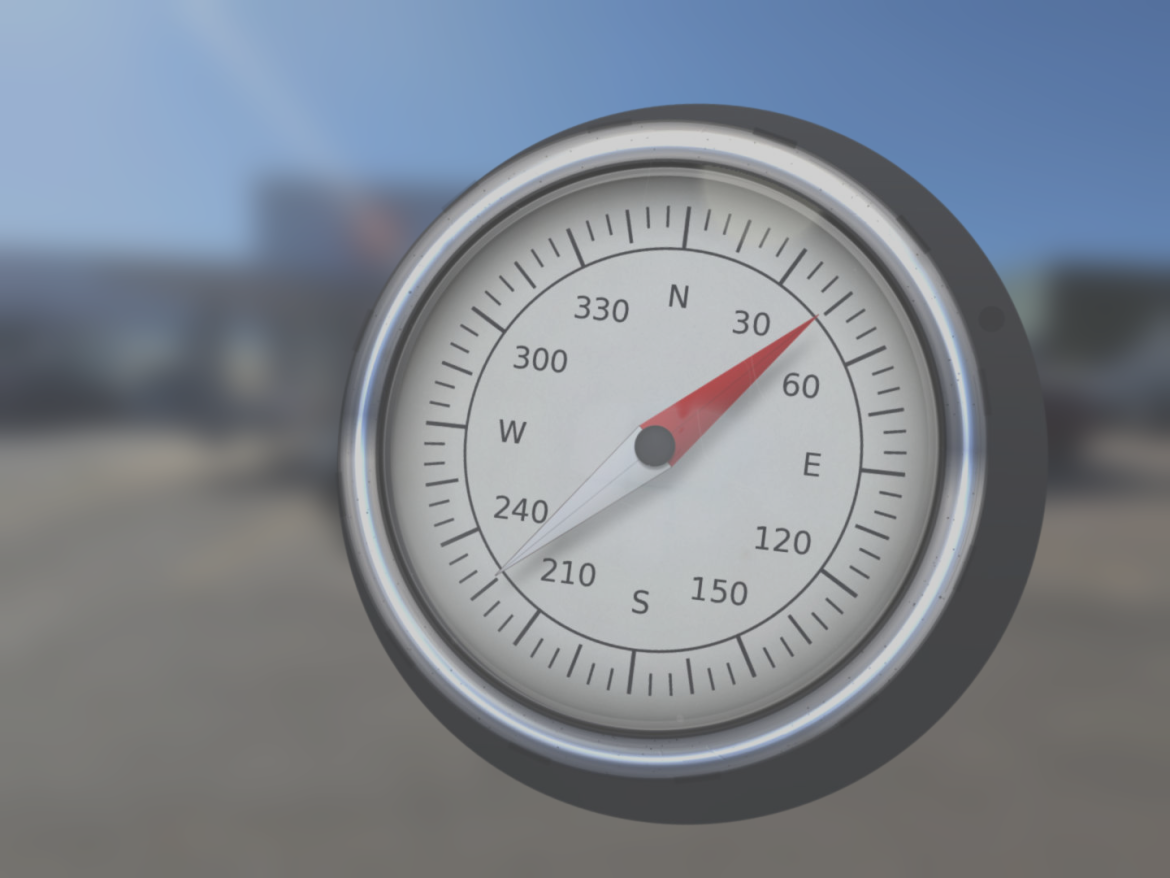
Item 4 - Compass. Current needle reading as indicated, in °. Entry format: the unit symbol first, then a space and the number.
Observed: ° 45
